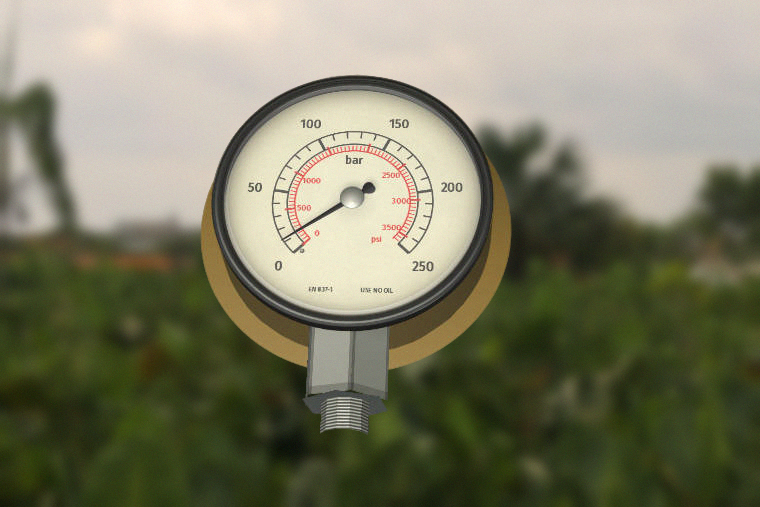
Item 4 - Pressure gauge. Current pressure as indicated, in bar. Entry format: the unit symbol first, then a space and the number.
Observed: bar 10
